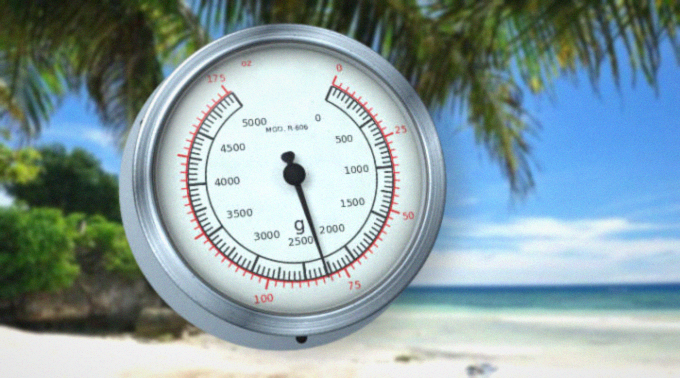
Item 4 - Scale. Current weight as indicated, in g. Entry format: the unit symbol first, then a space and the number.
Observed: g 2300
